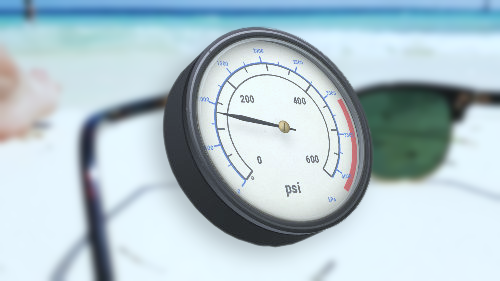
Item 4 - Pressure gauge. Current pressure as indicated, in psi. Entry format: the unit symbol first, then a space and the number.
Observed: psi 125
